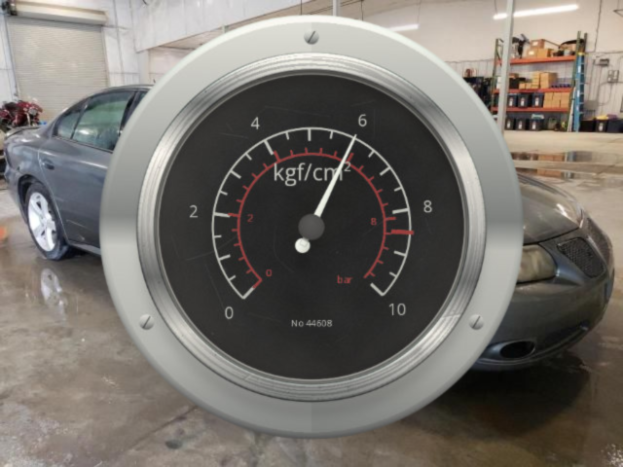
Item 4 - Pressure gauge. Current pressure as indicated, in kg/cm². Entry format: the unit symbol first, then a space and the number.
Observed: kg/cm² 6
